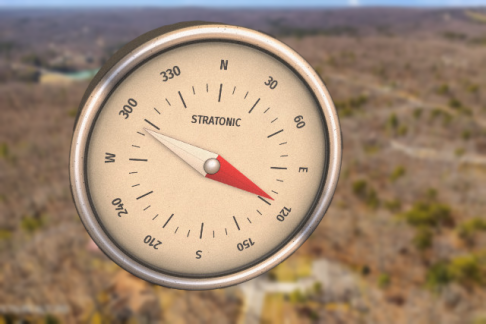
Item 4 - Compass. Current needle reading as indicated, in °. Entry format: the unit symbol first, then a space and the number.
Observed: ° 115
